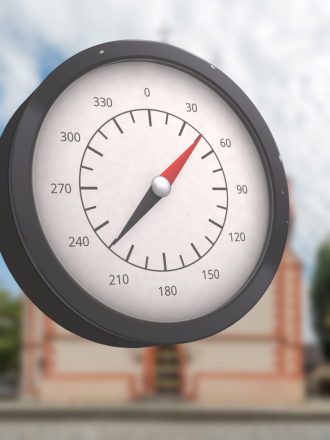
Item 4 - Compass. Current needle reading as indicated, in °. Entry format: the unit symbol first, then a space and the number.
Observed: ° 45
